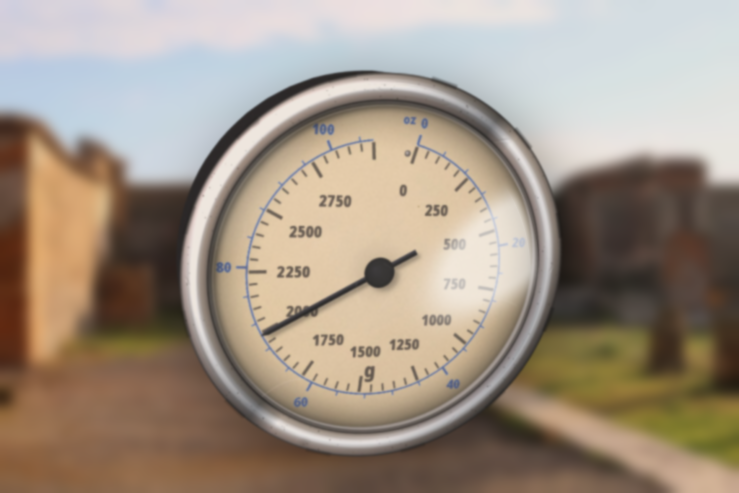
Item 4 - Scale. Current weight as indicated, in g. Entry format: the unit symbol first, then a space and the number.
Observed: g 2000
